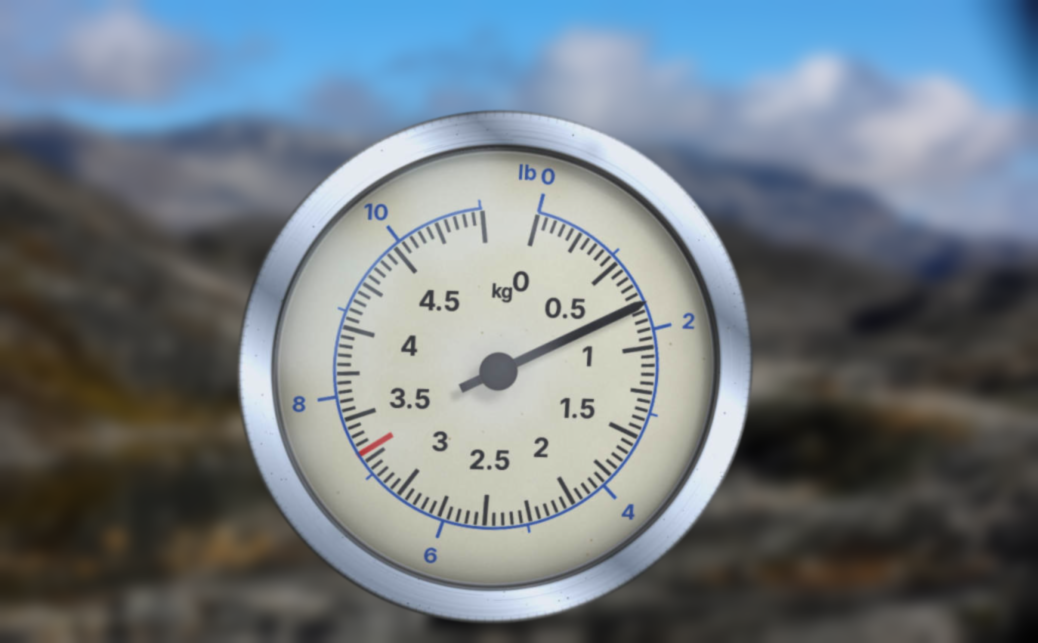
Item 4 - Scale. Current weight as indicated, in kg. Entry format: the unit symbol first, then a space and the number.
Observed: kg 0.75
